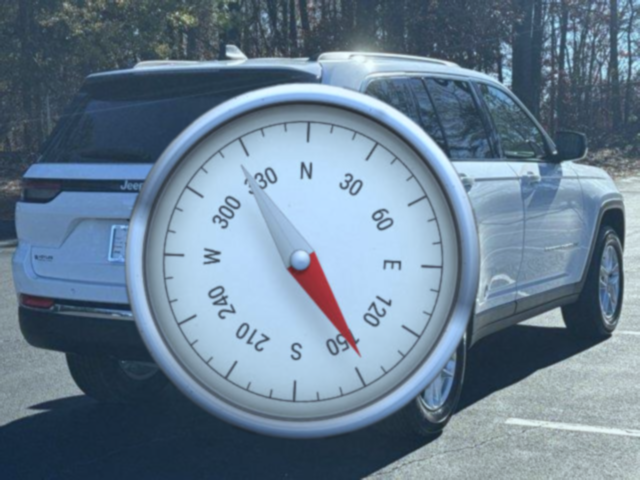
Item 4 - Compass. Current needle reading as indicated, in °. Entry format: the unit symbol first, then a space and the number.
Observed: ° 145
